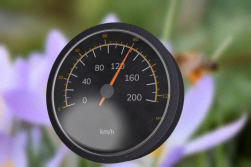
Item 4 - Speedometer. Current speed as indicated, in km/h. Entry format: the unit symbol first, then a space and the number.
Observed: km/h 130
